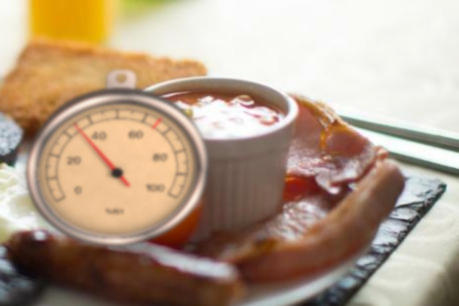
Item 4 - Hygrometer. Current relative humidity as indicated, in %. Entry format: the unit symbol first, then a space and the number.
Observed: % 35
